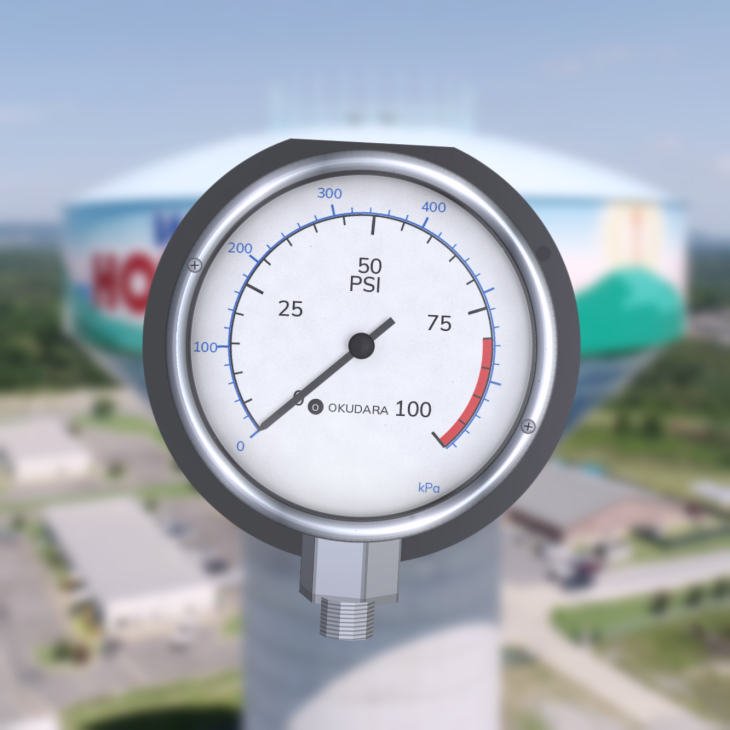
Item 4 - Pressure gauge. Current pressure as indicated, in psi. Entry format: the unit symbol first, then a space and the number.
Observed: psi 0
